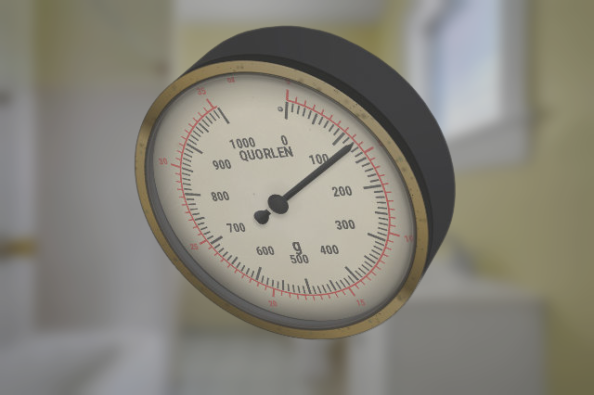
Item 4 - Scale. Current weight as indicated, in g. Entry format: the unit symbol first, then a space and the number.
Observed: g 120
